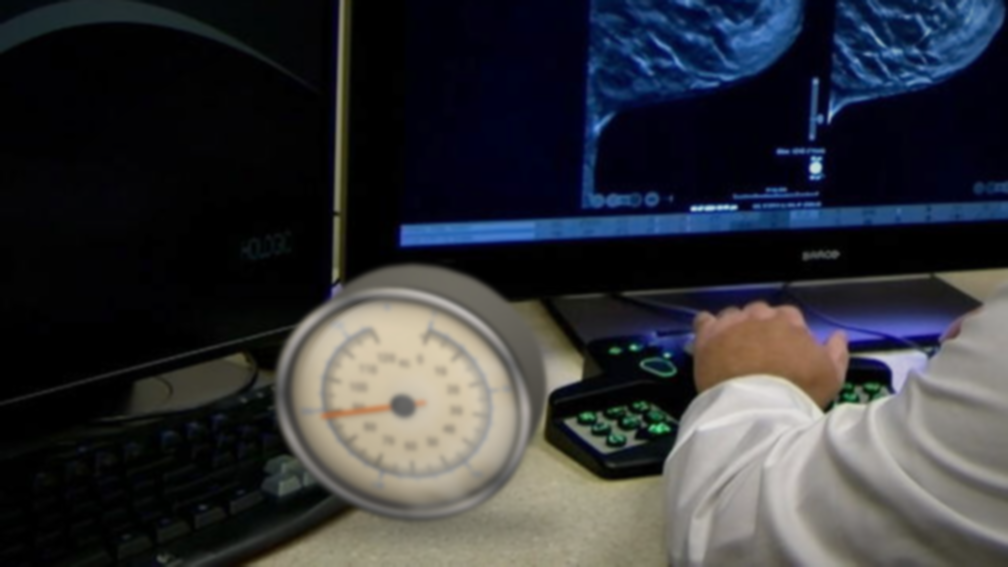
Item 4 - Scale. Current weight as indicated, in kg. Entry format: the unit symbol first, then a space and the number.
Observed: kg 90
